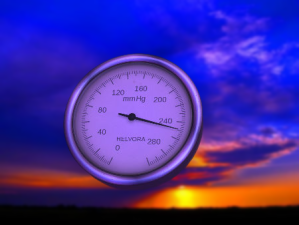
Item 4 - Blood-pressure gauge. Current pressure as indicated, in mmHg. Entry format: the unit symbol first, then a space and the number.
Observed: mmHg 250
